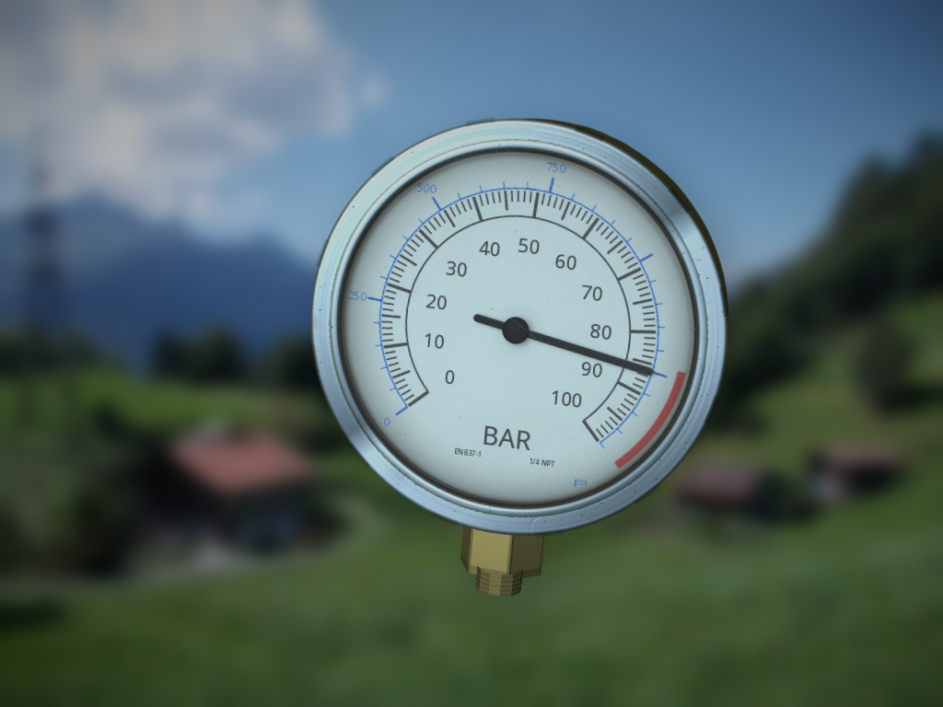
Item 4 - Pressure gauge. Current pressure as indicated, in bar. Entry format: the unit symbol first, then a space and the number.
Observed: bar 86
